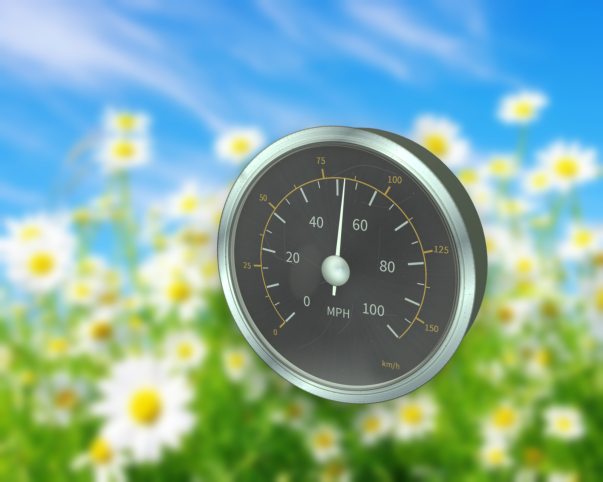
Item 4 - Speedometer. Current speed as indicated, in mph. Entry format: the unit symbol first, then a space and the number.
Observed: mph 52.5
